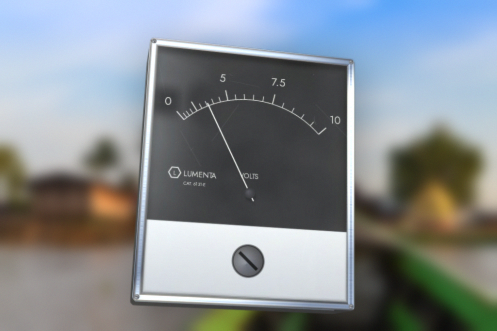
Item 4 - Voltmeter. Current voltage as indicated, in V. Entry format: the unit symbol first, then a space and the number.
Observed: V 3.5
